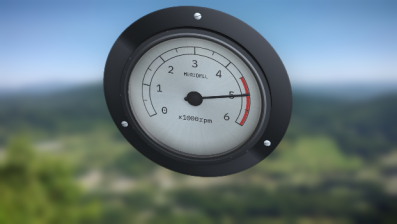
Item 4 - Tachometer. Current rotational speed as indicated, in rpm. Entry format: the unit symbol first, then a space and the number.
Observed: rpm 5000
